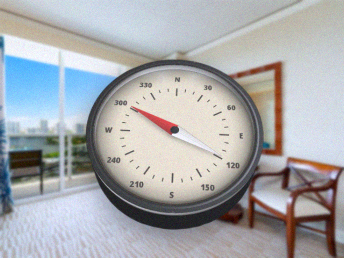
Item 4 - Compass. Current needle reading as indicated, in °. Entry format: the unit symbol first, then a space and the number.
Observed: ° 300
